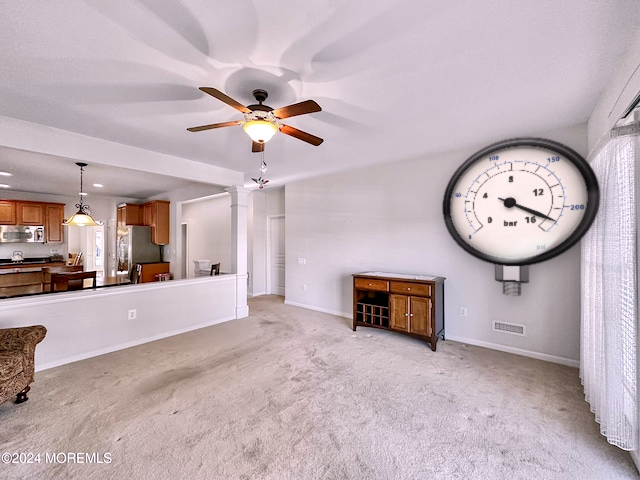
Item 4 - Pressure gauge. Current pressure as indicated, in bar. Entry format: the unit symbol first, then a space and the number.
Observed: bar 15
